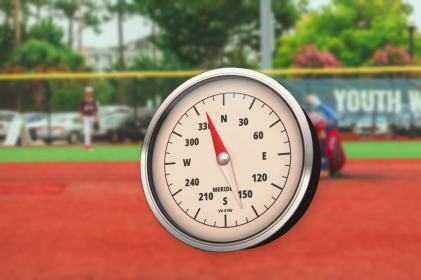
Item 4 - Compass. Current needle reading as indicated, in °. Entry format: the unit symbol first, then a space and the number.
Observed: ° 340
